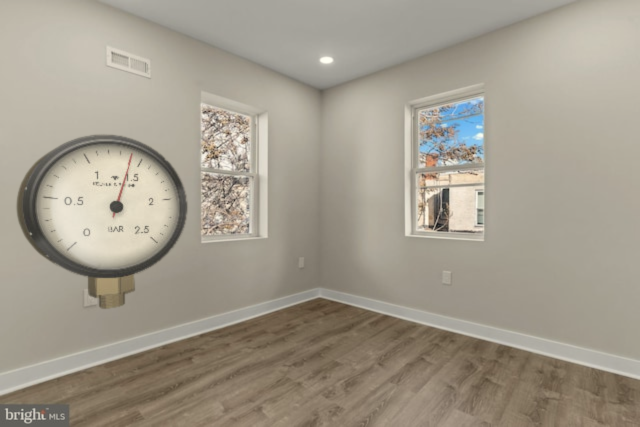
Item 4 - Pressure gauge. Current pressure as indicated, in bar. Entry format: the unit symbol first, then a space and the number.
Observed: bar 1.4
